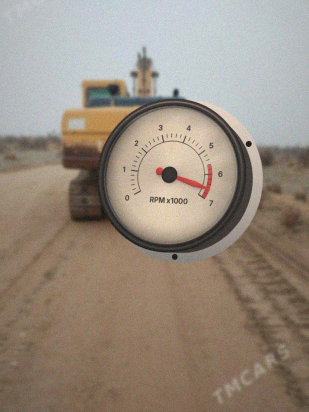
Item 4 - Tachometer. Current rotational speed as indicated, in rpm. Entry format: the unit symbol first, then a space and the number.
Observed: rpm 6600
